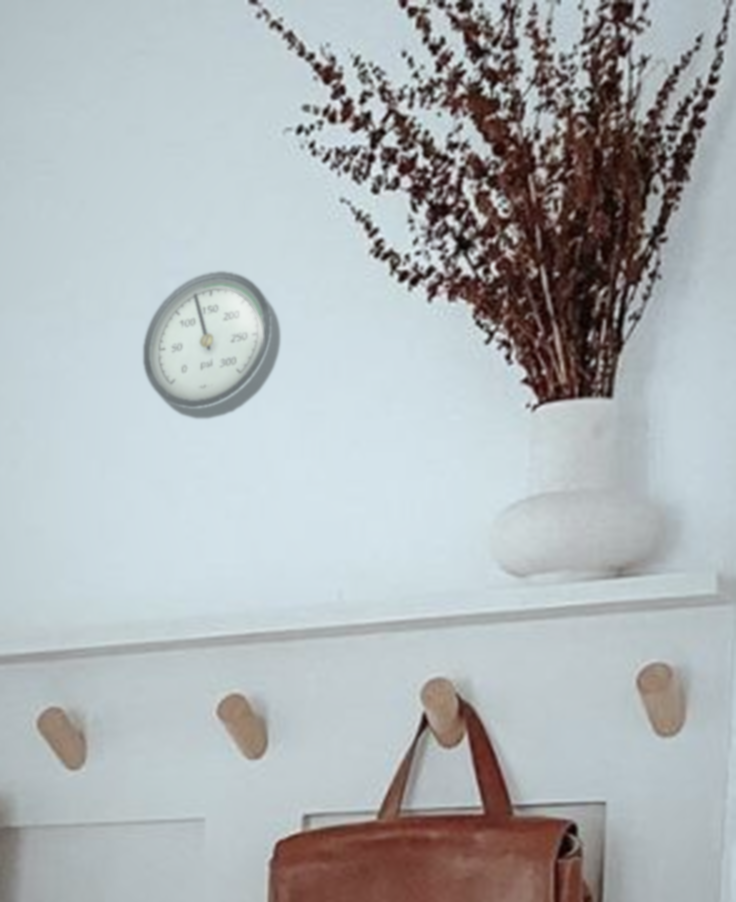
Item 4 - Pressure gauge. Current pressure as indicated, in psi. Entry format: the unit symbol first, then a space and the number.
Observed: psi 130
